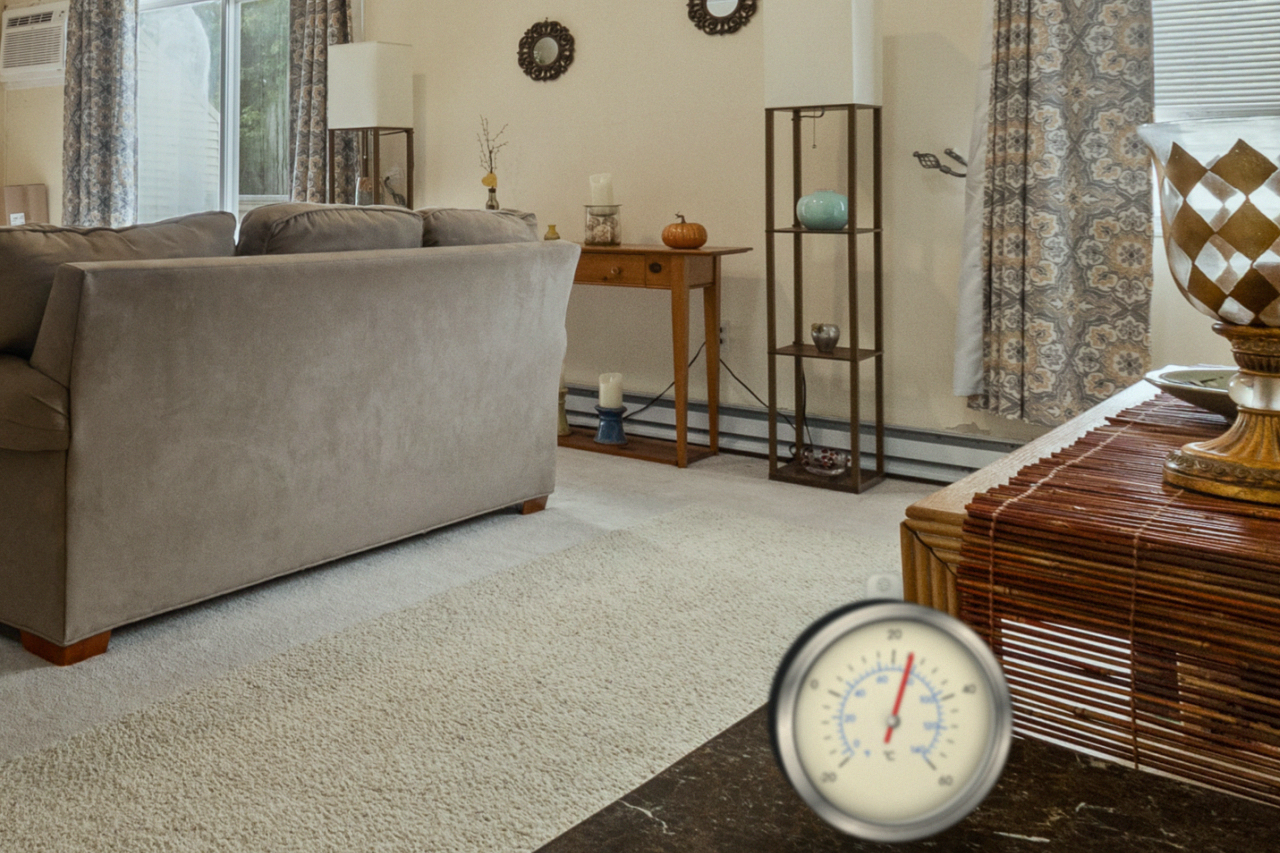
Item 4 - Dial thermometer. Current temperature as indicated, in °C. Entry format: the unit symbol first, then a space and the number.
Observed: °C 24
